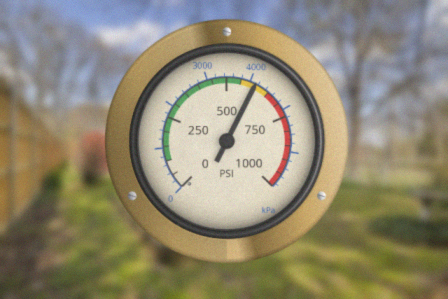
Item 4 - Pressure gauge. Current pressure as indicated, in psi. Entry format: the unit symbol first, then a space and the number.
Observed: psi 600
